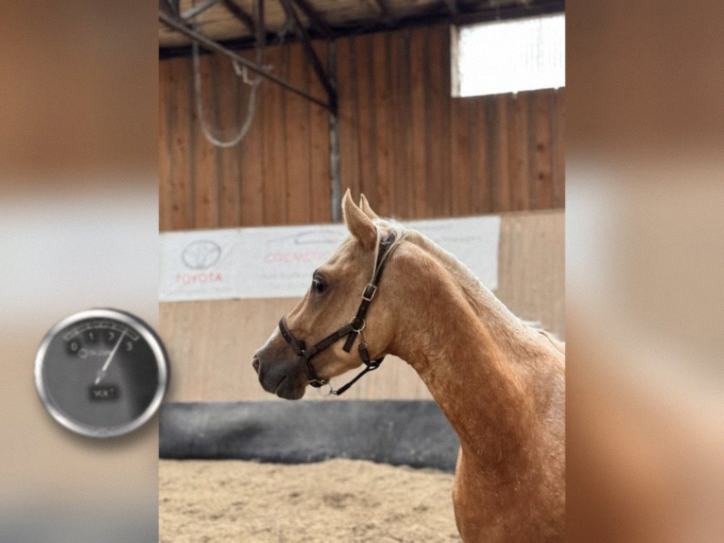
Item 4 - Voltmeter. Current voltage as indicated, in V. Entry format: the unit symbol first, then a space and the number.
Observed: V 2.5
